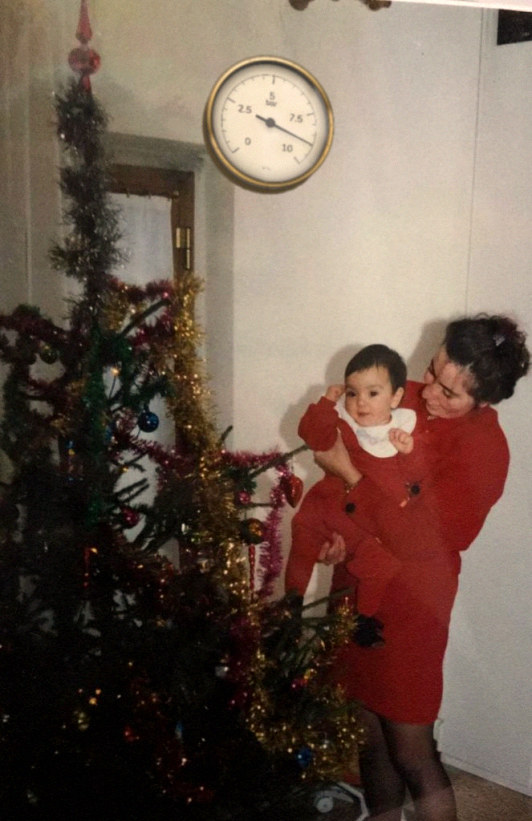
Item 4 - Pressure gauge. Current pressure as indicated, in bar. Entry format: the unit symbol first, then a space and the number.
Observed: bar 9
